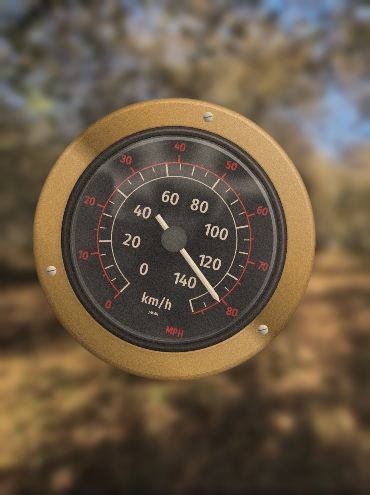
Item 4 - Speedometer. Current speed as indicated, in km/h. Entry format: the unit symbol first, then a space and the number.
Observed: km/h 130
